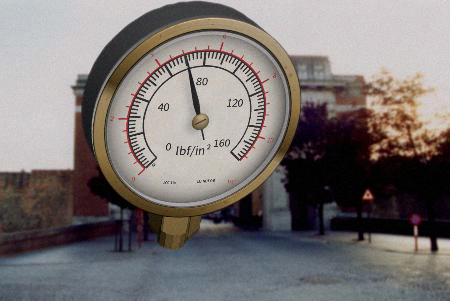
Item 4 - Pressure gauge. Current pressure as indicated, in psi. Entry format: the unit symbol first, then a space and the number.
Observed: psi 70
